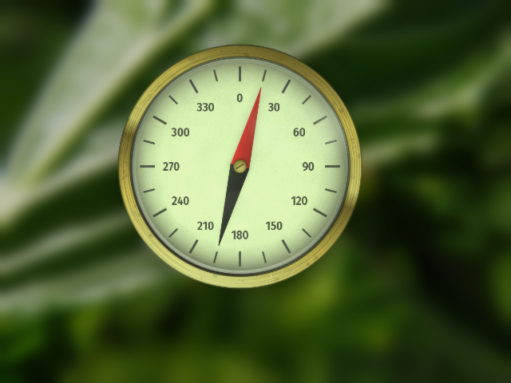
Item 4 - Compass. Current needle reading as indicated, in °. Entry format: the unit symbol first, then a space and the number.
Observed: ° 15
